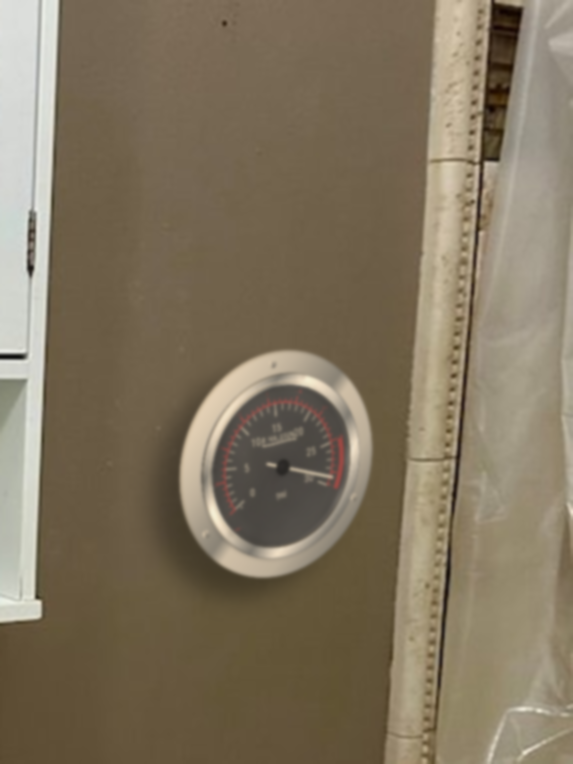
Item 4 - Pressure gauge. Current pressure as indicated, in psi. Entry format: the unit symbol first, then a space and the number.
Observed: psi 29
